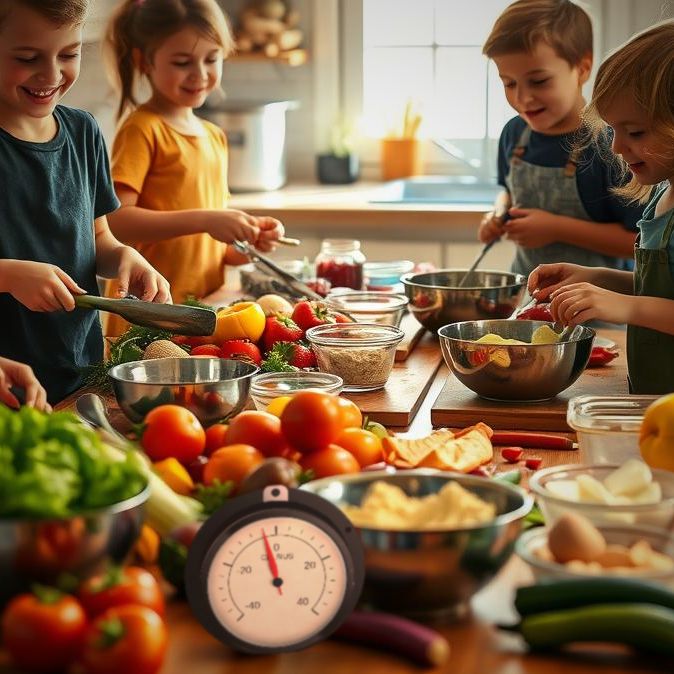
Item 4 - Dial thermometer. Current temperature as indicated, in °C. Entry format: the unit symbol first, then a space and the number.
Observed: °C -4
